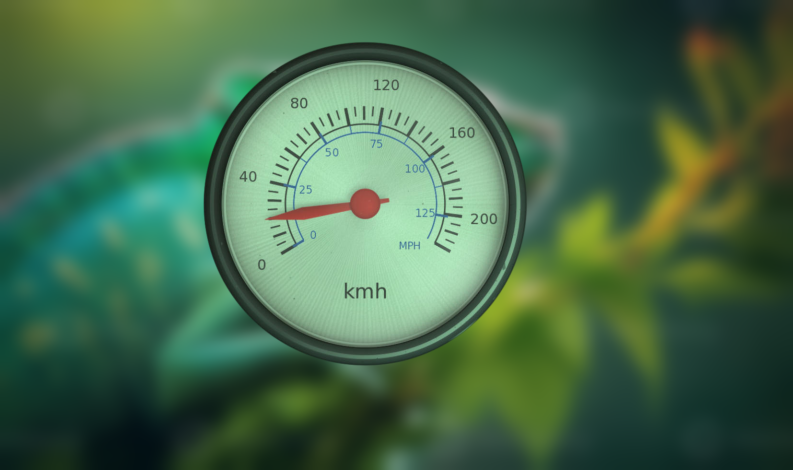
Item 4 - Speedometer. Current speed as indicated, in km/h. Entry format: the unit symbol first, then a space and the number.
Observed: km/h 20
